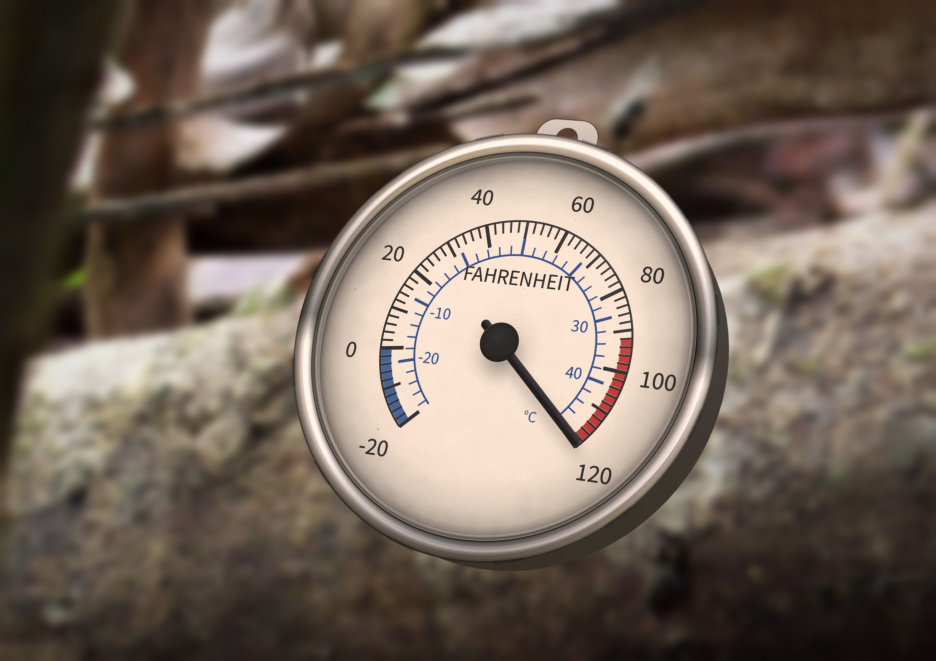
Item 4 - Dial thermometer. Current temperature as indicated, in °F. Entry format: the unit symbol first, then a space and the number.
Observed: °F 119
